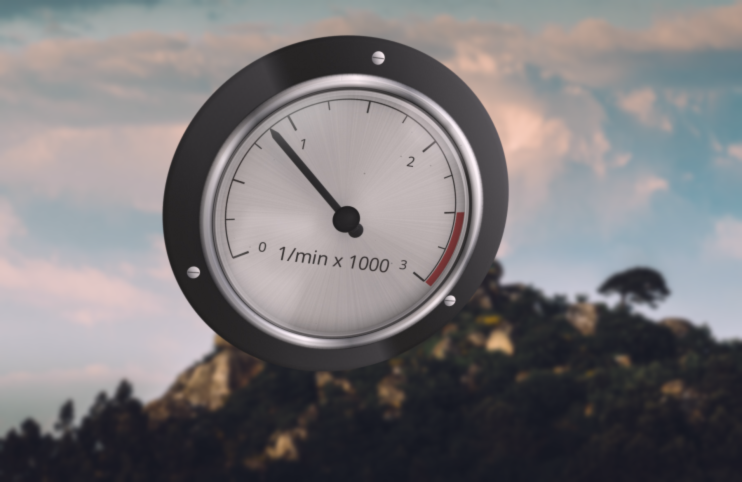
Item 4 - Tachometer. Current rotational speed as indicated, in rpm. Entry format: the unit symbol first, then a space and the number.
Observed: rpm 875
